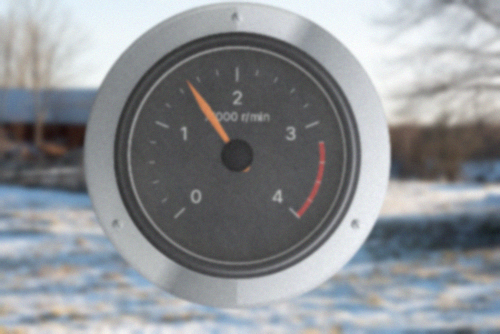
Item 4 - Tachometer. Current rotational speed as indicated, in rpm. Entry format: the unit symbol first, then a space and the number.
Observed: rpm 1500
